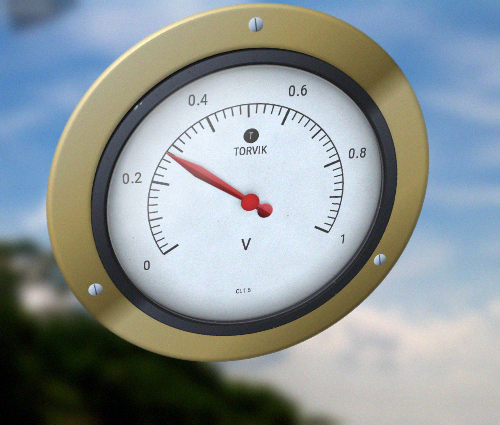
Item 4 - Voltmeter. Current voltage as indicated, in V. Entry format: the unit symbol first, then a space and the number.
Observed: V 0.28
